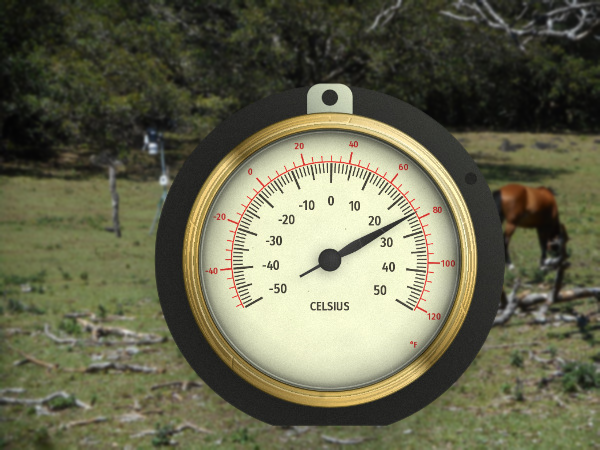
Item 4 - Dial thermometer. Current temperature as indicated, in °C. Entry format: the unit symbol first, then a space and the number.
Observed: °C 25
